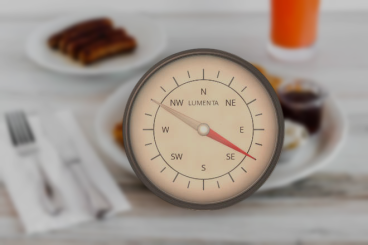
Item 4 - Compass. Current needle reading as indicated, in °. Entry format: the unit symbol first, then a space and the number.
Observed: ° 120
